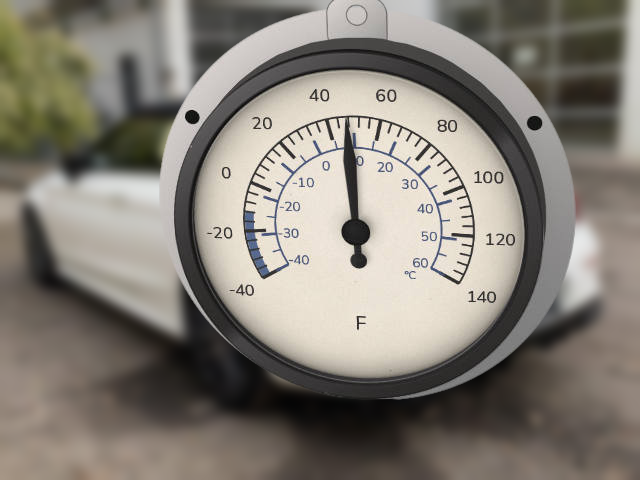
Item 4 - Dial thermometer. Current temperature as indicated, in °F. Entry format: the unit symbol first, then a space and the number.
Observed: °F 48
